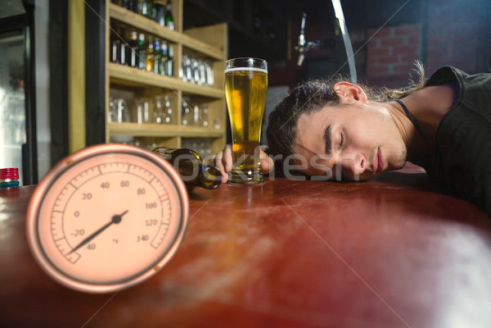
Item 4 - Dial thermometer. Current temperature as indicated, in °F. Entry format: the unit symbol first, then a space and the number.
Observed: °F -32
